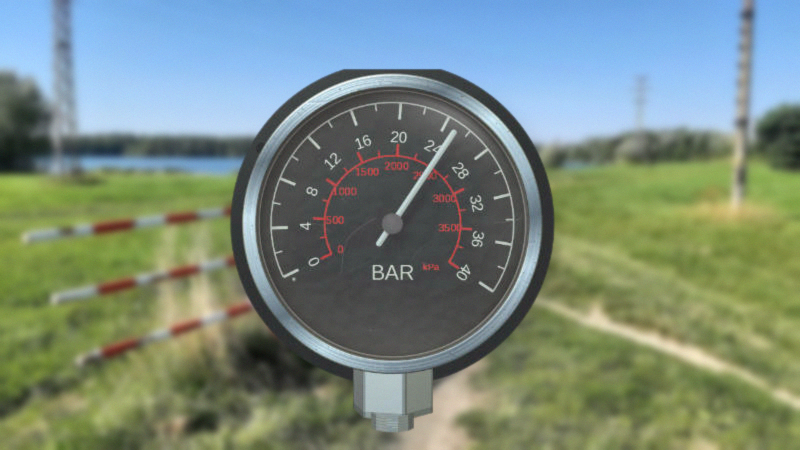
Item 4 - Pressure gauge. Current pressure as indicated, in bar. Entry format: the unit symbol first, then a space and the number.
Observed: bar 25
